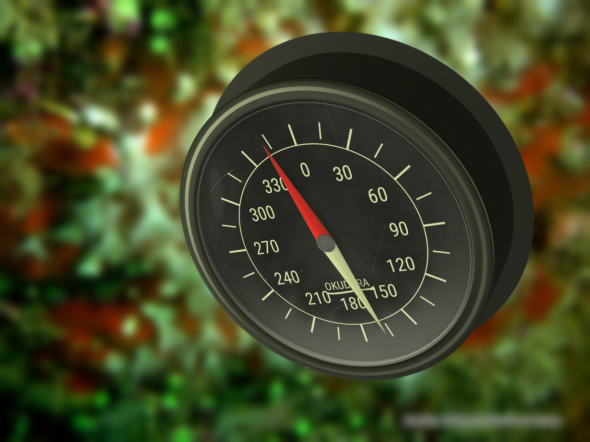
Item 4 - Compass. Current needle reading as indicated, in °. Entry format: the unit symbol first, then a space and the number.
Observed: ° 345
